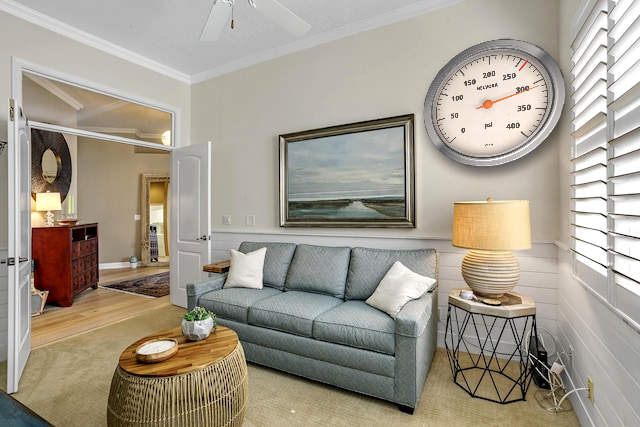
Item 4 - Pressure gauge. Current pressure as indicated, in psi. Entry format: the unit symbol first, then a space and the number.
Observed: psi 310
